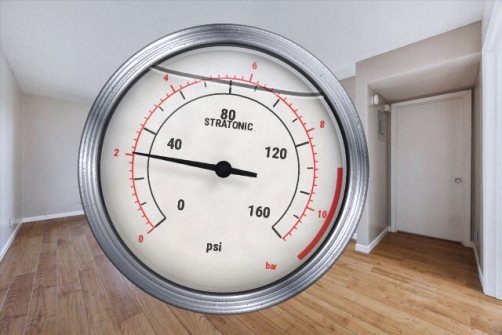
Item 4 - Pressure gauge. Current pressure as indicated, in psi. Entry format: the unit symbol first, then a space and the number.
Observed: psi 30
